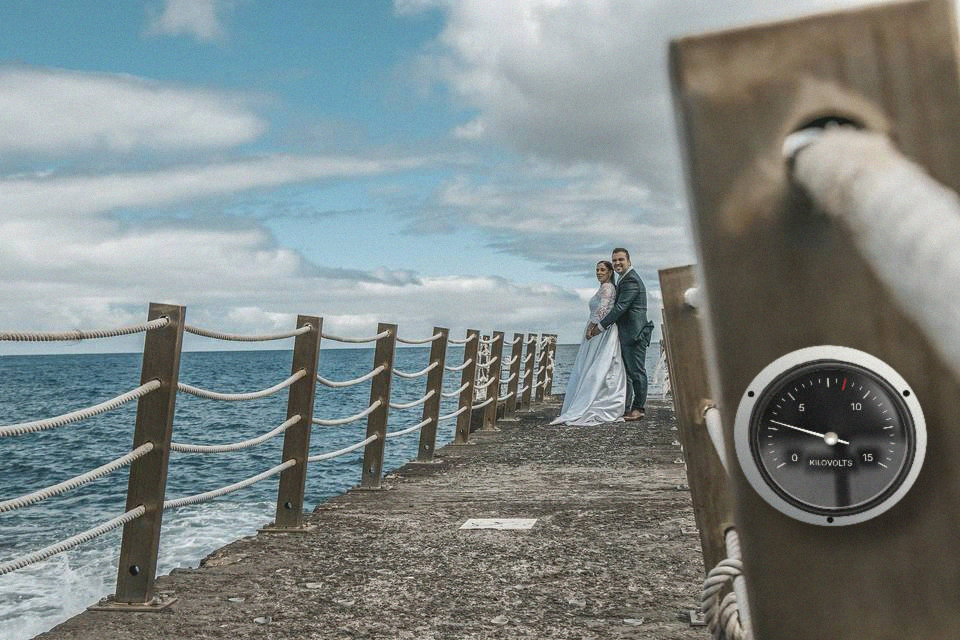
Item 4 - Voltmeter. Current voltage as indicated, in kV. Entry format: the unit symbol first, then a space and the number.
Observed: kV 3
